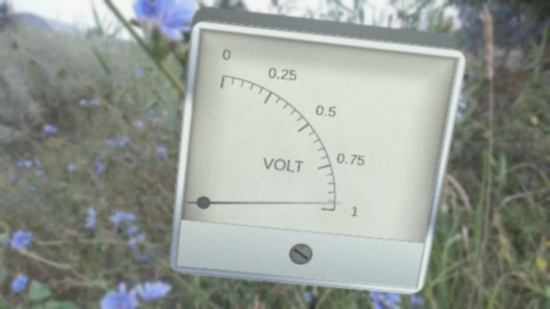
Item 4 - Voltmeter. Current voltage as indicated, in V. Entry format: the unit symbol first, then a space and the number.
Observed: V 0.95
